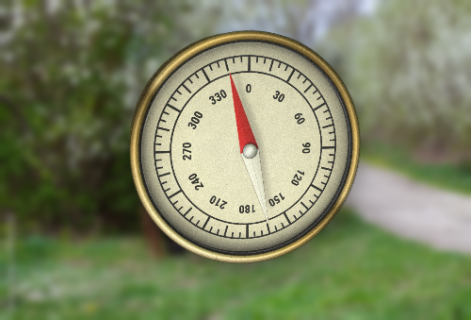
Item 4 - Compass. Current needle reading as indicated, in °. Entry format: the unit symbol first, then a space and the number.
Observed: ° 345
